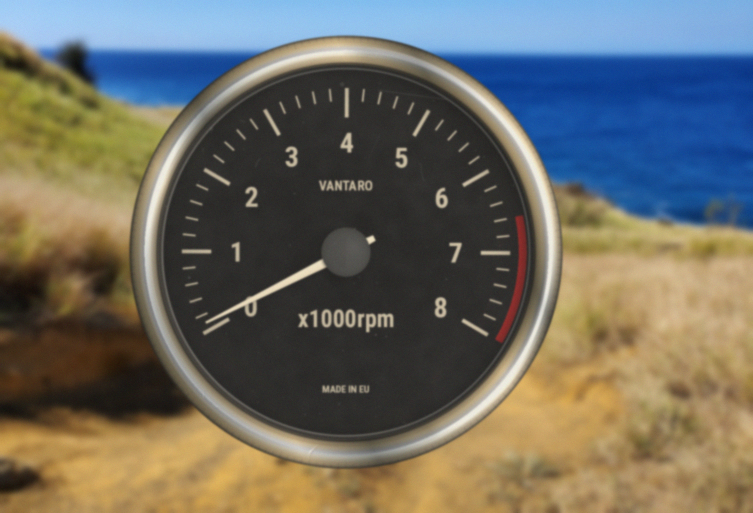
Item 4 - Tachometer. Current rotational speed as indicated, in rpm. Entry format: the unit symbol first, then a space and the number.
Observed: rpm 100
